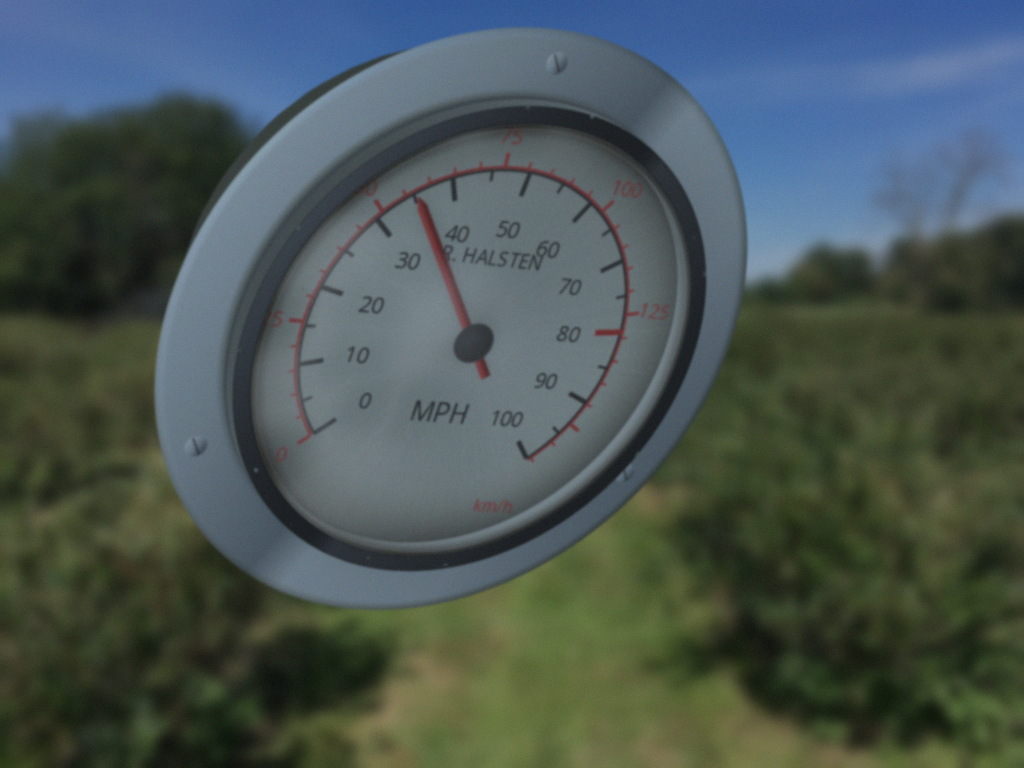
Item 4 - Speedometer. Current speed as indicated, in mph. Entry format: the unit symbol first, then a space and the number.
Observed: mph 35
